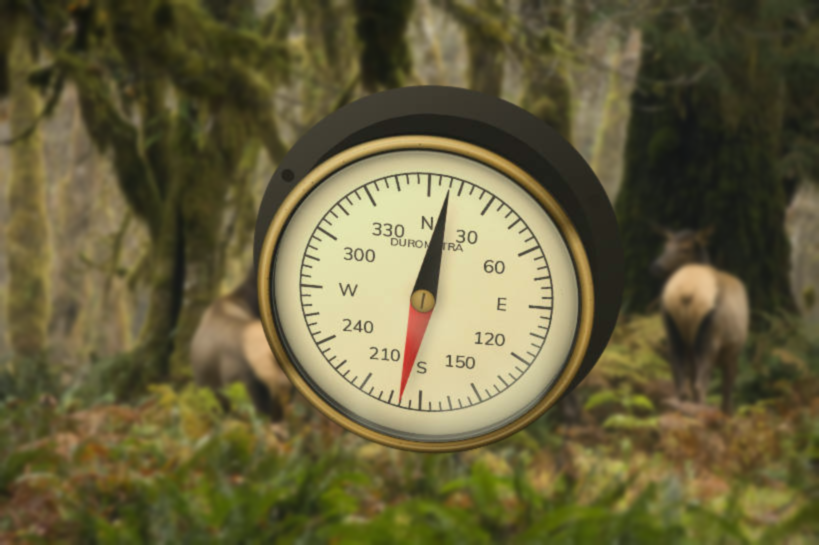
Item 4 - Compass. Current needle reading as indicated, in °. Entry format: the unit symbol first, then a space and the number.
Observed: ° 190
